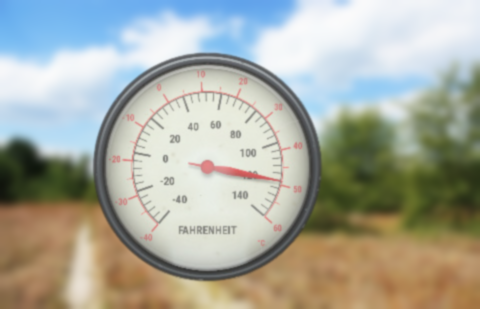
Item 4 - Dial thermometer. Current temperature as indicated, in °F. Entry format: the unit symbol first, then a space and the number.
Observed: °F 120
